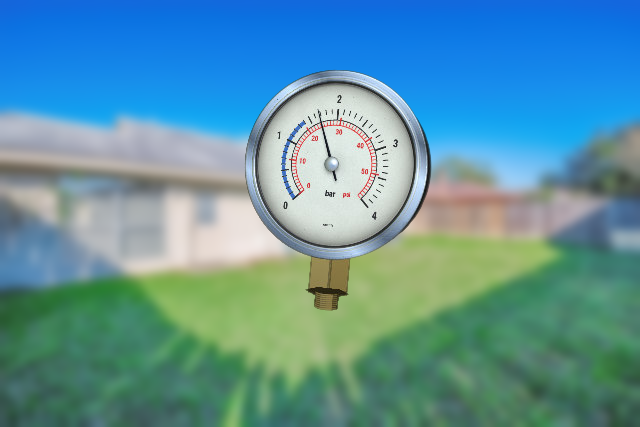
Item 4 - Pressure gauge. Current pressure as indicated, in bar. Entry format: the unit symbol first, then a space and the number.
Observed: bar 1.7
